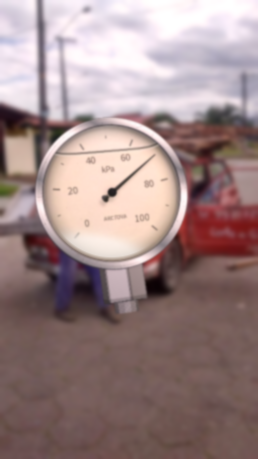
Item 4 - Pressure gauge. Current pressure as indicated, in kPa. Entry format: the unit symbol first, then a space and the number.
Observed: kPa 70
